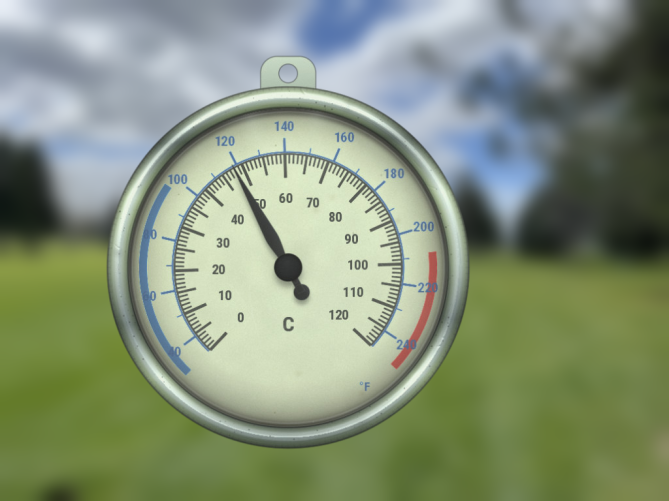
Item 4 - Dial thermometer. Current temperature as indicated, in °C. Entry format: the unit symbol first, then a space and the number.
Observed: °C 48
